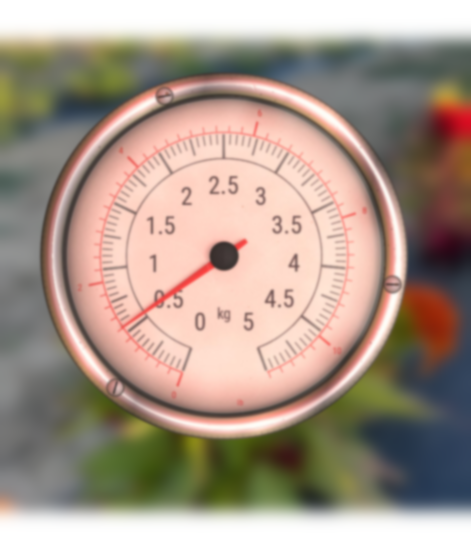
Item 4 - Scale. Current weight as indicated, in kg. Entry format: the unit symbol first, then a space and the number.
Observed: kg 0.55
